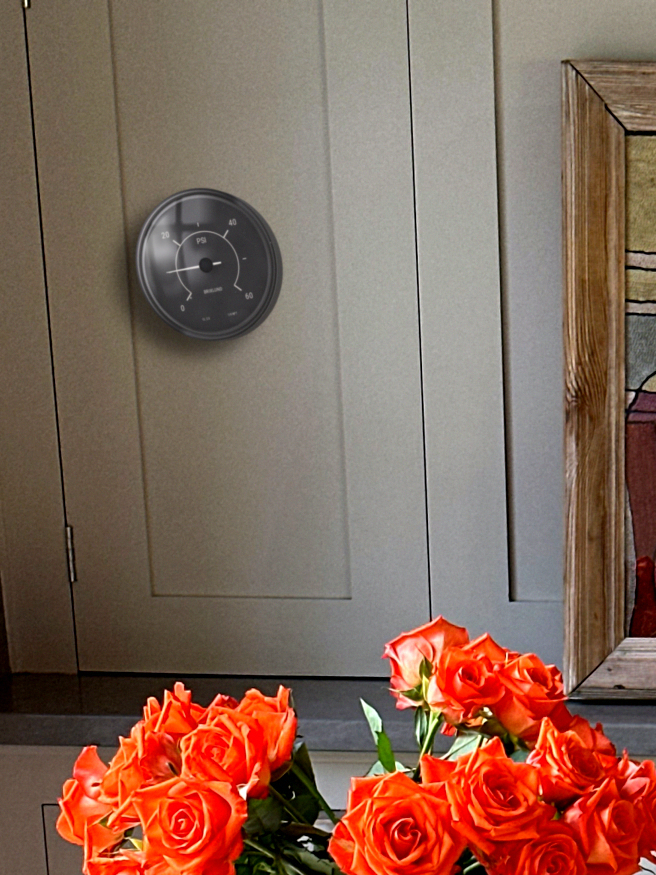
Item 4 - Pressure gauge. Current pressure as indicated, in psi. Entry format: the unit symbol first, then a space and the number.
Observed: psi 10
